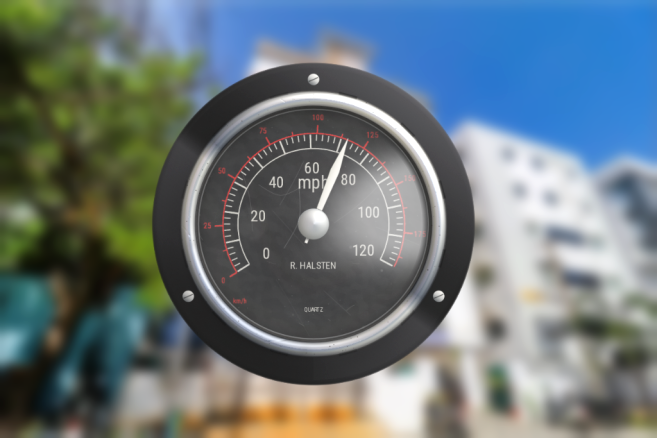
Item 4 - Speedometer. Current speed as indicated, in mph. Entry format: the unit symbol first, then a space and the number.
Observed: mph 72
